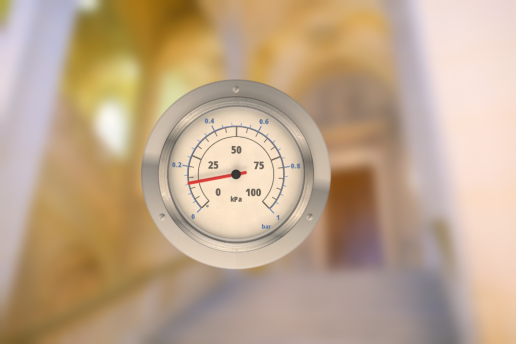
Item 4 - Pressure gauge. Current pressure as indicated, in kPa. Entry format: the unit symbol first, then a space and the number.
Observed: kPa 12.5
